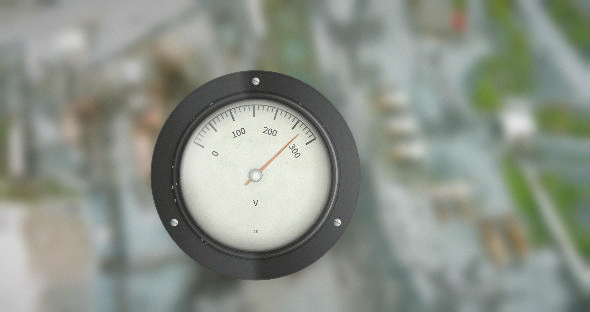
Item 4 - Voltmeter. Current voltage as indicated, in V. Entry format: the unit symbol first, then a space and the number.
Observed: V 270
